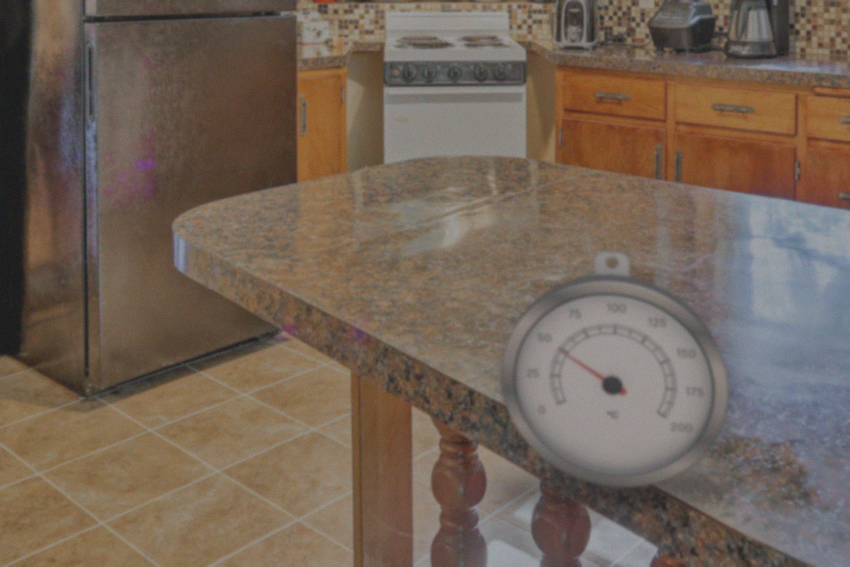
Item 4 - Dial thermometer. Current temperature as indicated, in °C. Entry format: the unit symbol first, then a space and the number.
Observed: °C 50
